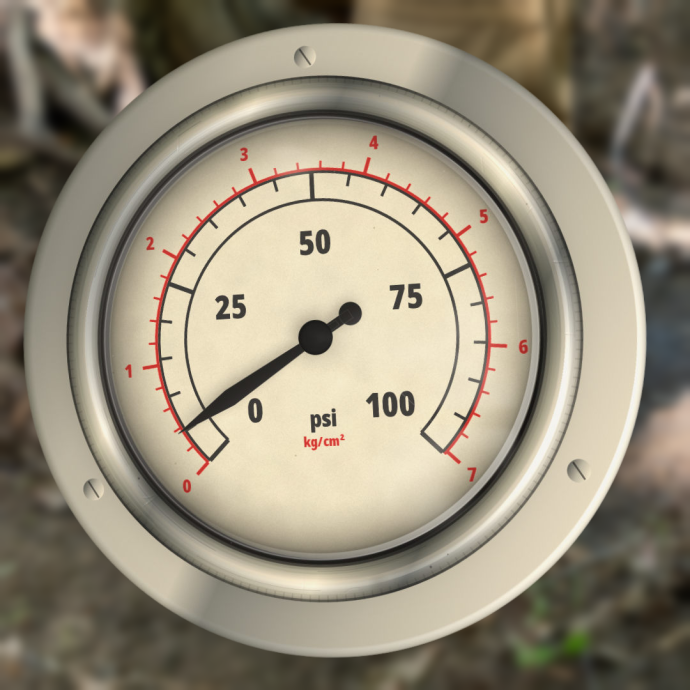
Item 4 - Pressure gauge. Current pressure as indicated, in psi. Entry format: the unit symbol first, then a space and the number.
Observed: psi 5
